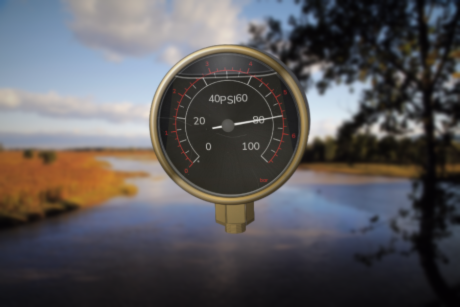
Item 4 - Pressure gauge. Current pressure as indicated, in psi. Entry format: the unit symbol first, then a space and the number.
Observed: psi 80
